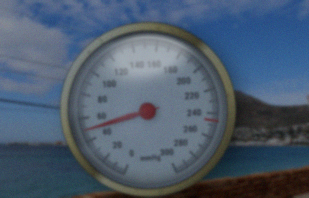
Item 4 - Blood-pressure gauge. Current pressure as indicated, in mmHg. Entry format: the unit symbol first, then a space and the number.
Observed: mmHg 50
